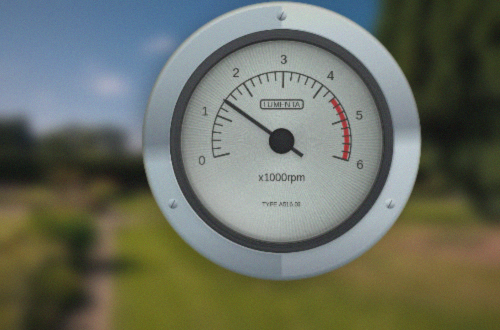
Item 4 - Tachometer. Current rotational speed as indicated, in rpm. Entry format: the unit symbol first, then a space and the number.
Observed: rpm 1400
